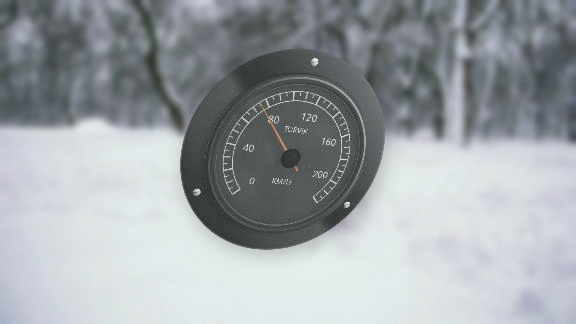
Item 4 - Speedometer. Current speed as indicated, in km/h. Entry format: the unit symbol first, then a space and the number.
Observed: km/h 75
